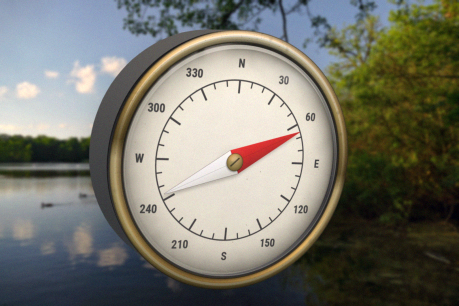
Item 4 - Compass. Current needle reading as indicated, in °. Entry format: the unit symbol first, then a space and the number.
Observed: ° 65
